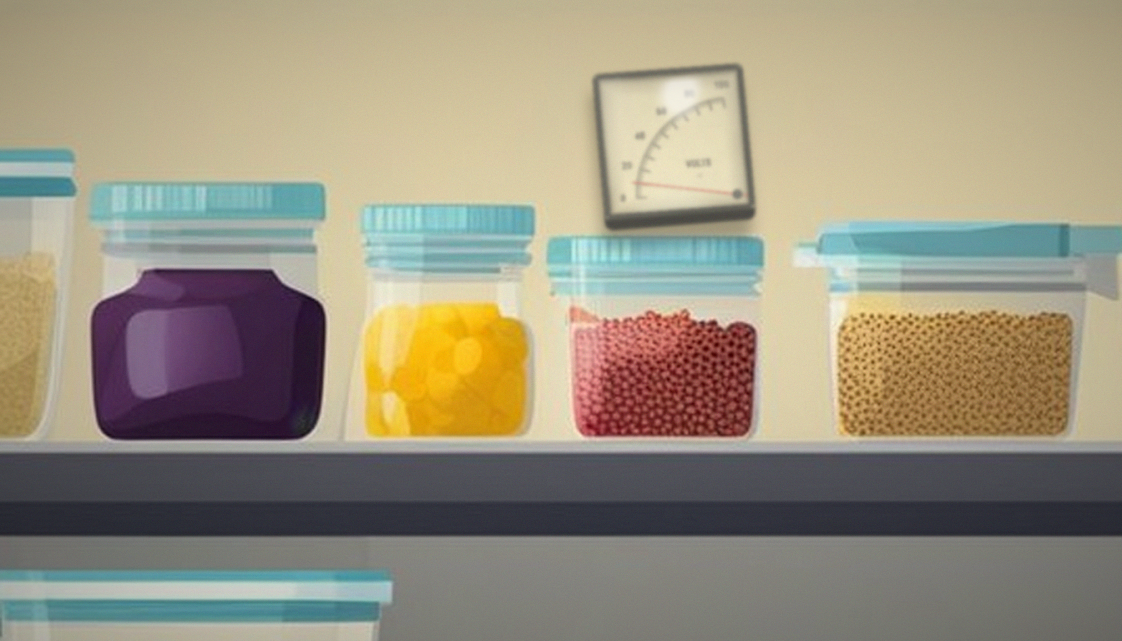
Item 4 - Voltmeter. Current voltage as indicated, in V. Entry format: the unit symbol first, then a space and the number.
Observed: V 10
